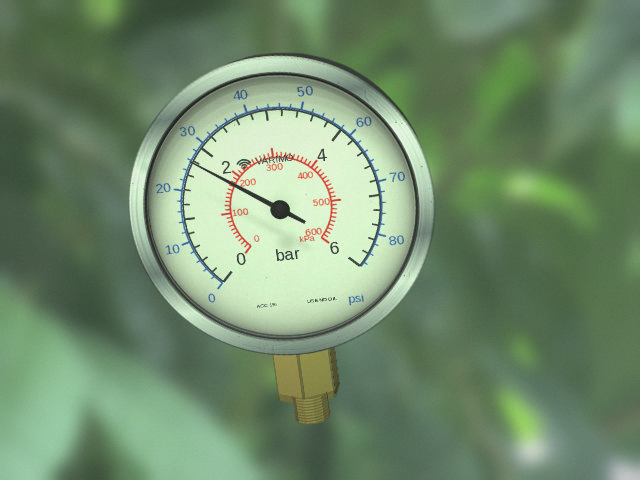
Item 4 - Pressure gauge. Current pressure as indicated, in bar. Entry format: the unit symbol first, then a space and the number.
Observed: bar 1.8
